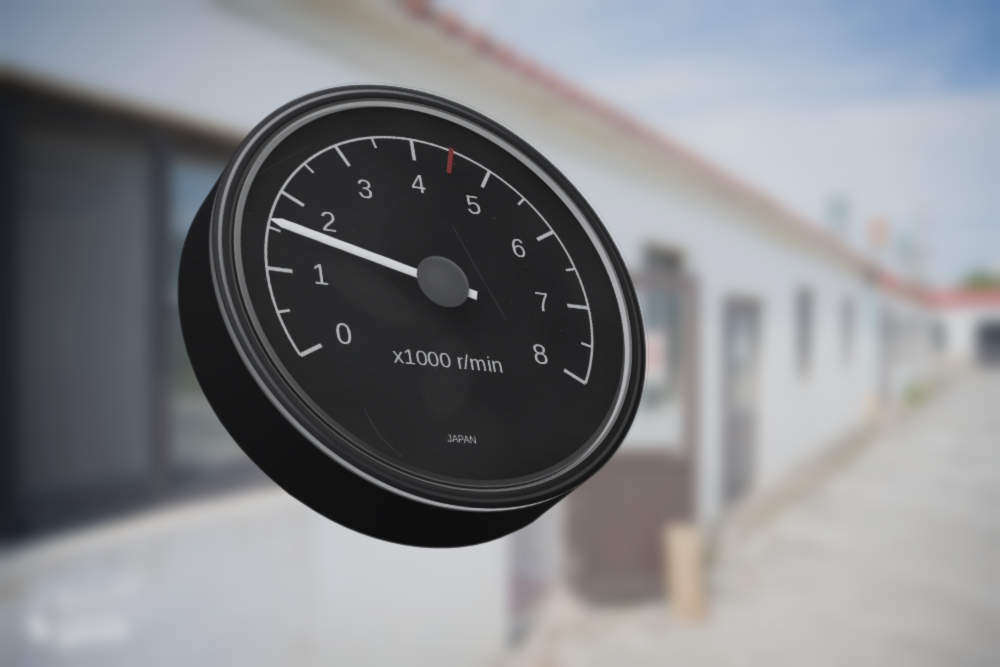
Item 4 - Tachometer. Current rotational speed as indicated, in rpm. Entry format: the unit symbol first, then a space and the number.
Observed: rpm 1500
